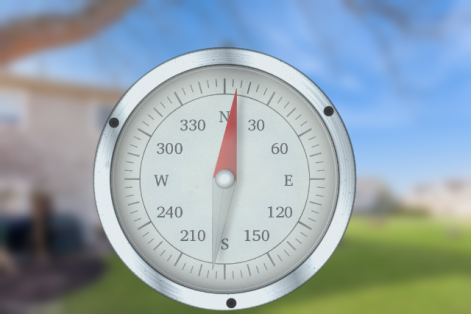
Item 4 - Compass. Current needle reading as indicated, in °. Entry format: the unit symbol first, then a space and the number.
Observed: ° 7.5
